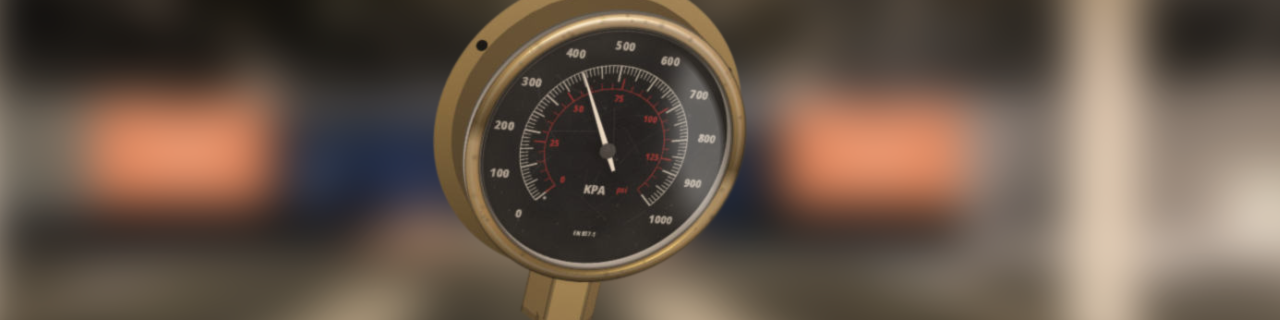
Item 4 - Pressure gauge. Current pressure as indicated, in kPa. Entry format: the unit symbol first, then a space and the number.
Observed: kPa 400
